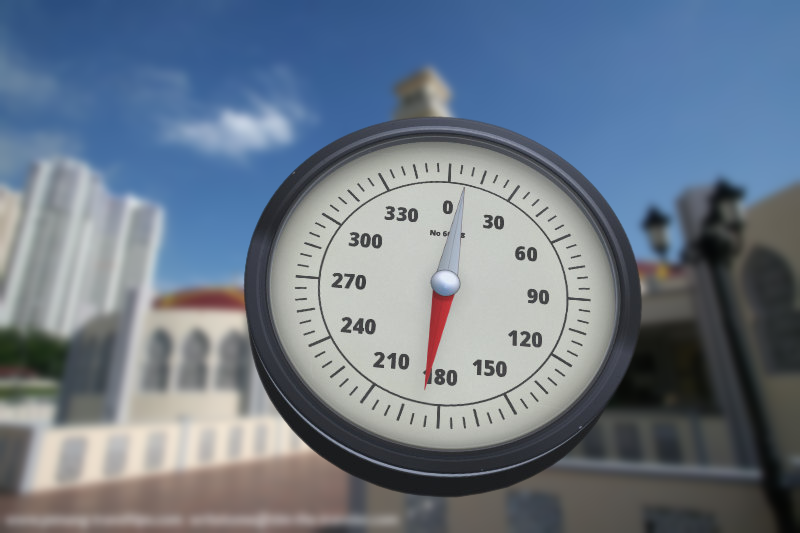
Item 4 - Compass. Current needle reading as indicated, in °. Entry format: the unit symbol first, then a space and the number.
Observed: ° 187.5
